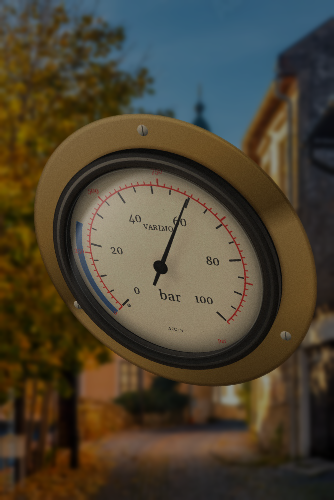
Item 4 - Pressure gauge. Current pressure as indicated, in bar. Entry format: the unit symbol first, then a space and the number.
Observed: bar 60
